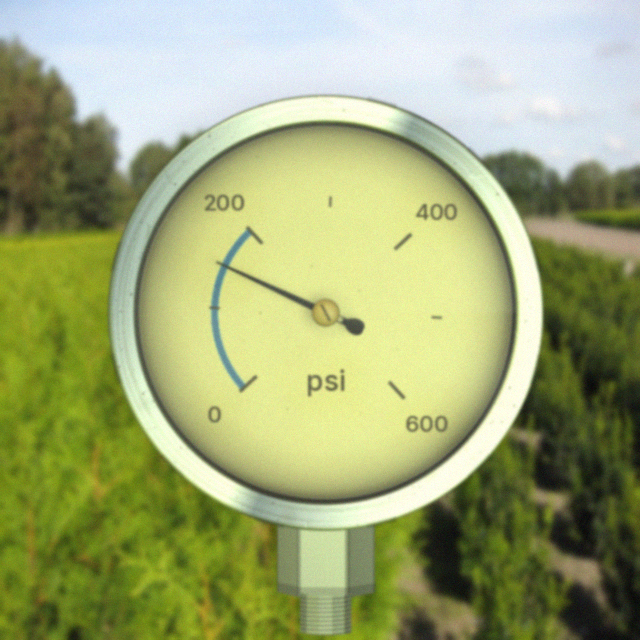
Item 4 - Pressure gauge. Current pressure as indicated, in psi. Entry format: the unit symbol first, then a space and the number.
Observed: psi 150
